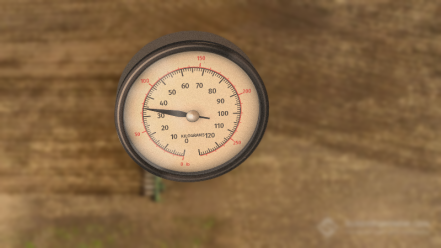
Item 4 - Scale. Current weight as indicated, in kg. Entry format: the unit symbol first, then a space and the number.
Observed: kg 35
